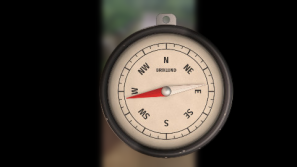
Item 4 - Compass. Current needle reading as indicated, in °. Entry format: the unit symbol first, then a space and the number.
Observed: ° 260
